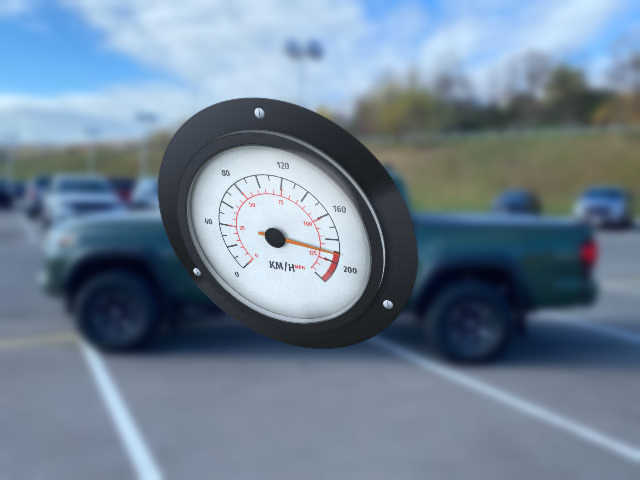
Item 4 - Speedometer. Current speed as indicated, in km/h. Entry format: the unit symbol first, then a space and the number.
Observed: km/h 190
